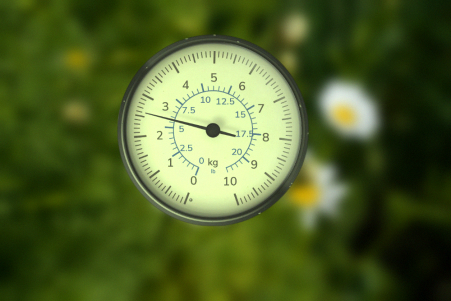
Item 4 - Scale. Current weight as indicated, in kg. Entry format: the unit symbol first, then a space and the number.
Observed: kg 2.6
